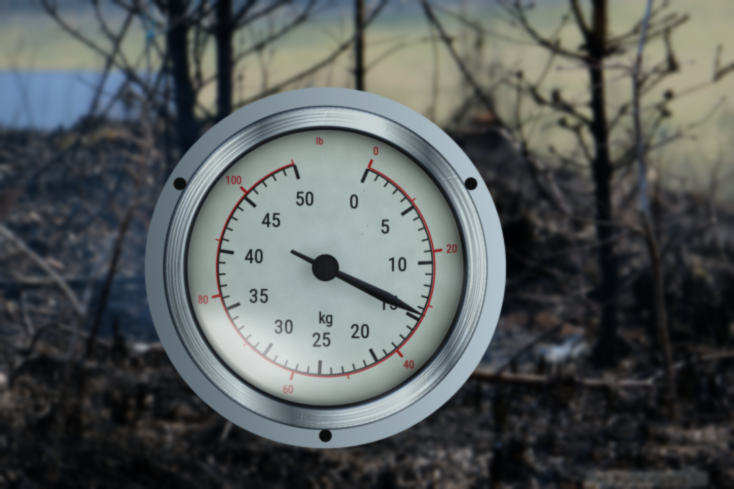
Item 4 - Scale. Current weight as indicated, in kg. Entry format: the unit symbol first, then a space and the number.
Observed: kg 14.5
